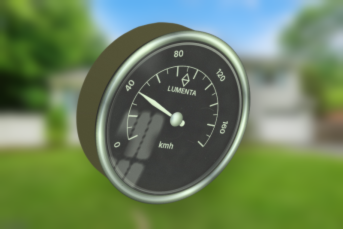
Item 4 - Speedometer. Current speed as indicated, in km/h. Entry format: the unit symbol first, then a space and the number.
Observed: km/h 40
